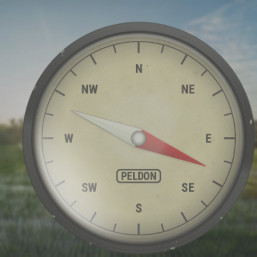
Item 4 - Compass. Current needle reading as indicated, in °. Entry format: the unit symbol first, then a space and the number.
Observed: ° 112.5
